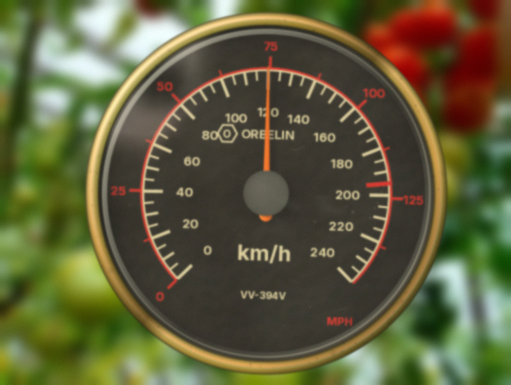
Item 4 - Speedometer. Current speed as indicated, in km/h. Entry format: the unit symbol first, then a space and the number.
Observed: km/h 120
